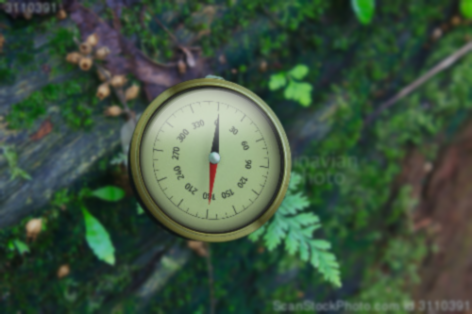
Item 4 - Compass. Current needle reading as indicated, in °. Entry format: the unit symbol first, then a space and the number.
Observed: ° 180
